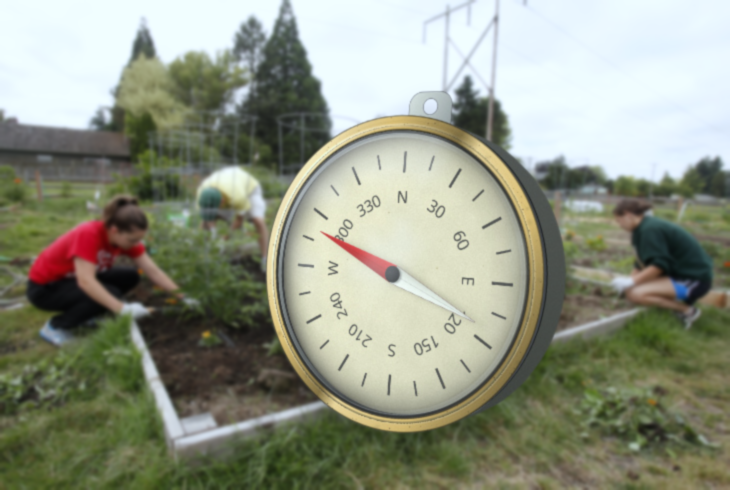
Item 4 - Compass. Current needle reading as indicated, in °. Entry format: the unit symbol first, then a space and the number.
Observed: ° 292.5
